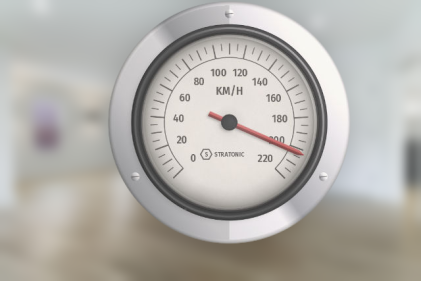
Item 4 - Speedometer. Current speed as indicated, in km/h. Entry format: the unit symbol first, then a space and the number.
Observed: km/h 202.5
